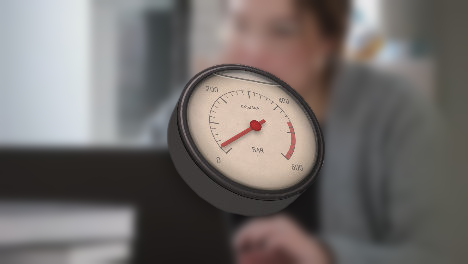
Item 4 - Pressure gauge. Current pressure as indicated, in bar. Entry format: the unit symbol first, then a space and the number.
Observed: bar 20
